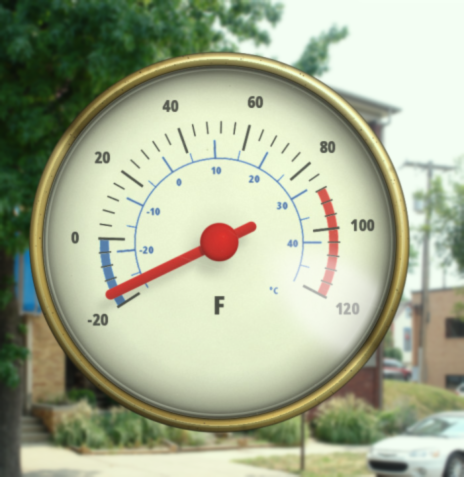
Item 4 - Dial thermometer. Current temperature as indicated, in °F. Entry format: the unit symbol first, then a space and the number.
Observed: °F -16
